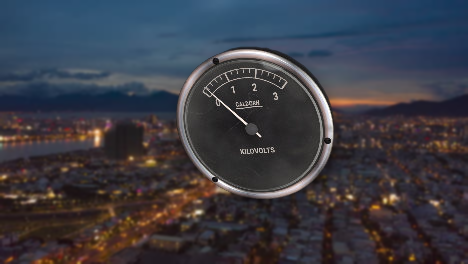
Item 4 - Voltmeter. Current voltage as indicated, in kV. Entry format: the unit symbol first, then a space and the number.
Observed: kV 0.2
